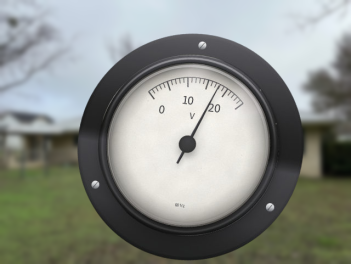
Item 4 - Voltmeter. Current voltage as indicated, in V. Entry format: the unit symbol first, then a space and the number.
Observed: V 18
